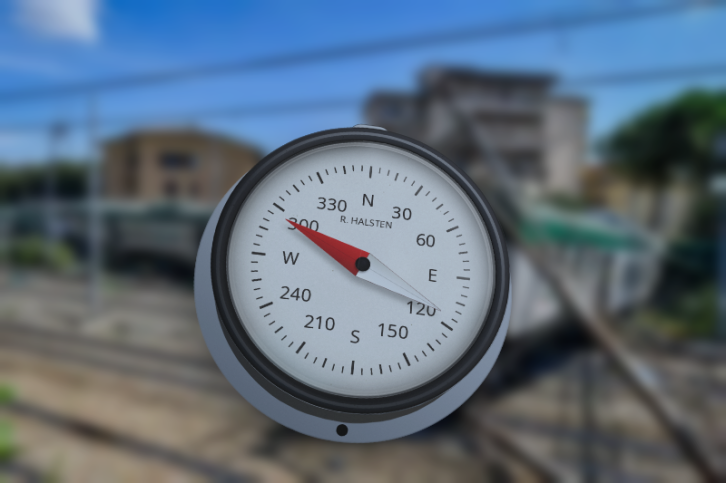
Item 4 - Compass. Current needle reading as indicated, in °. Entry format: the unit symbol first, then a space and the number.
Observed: ° 295
